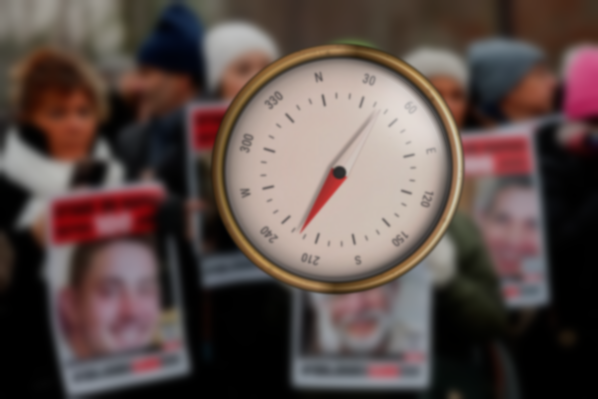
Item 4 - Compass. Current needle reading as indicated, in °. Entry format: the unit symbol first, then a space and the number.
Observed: ° 225
